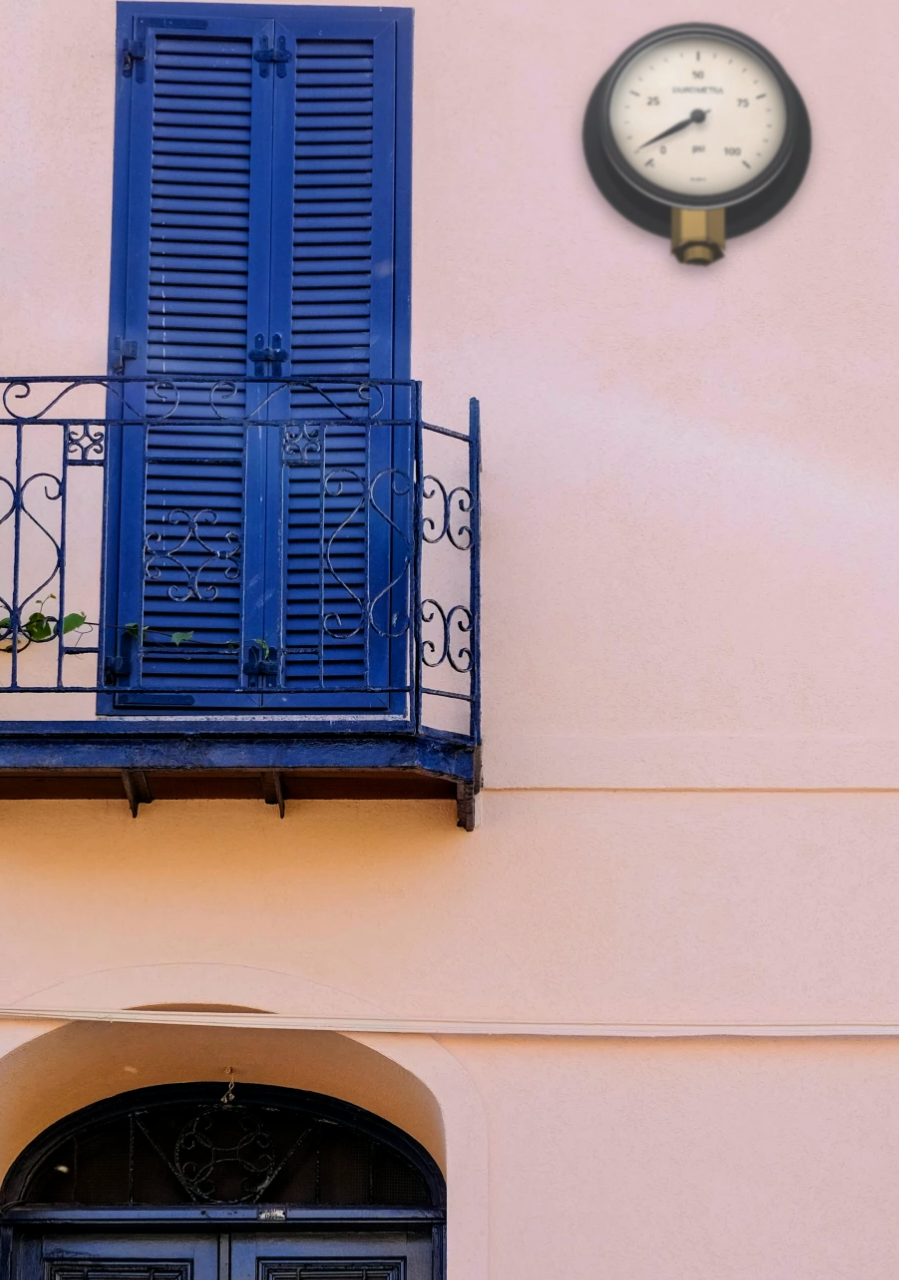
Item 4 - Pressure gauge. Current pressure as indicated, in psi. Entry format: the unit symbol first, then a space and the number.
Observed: psi 5
